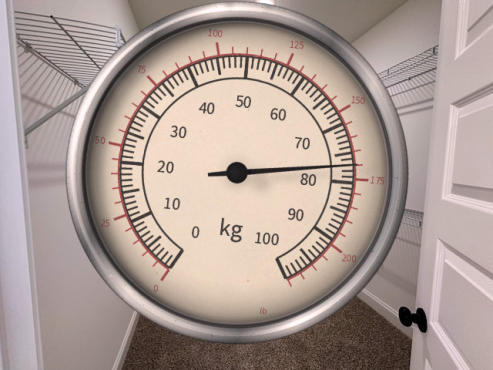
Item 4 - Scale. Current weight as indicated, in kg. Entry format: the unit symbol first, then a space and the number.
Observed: kg 77
